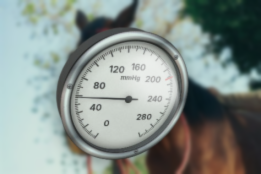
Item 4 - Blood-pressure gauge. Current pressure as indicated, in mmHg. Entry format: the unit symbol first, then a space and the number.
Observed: mmHg 60
